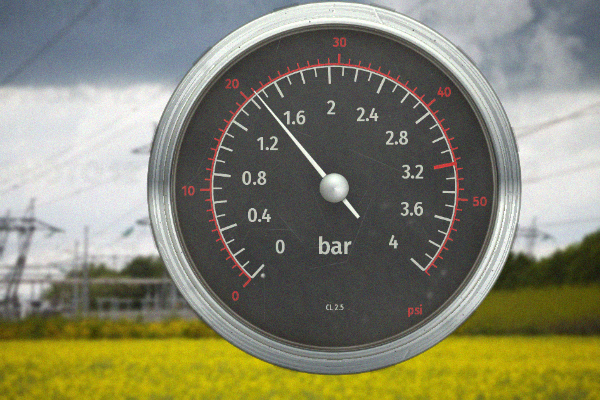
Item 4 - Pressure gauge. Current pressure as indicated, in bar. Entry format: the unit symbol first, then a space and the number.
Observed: bar 1.45
